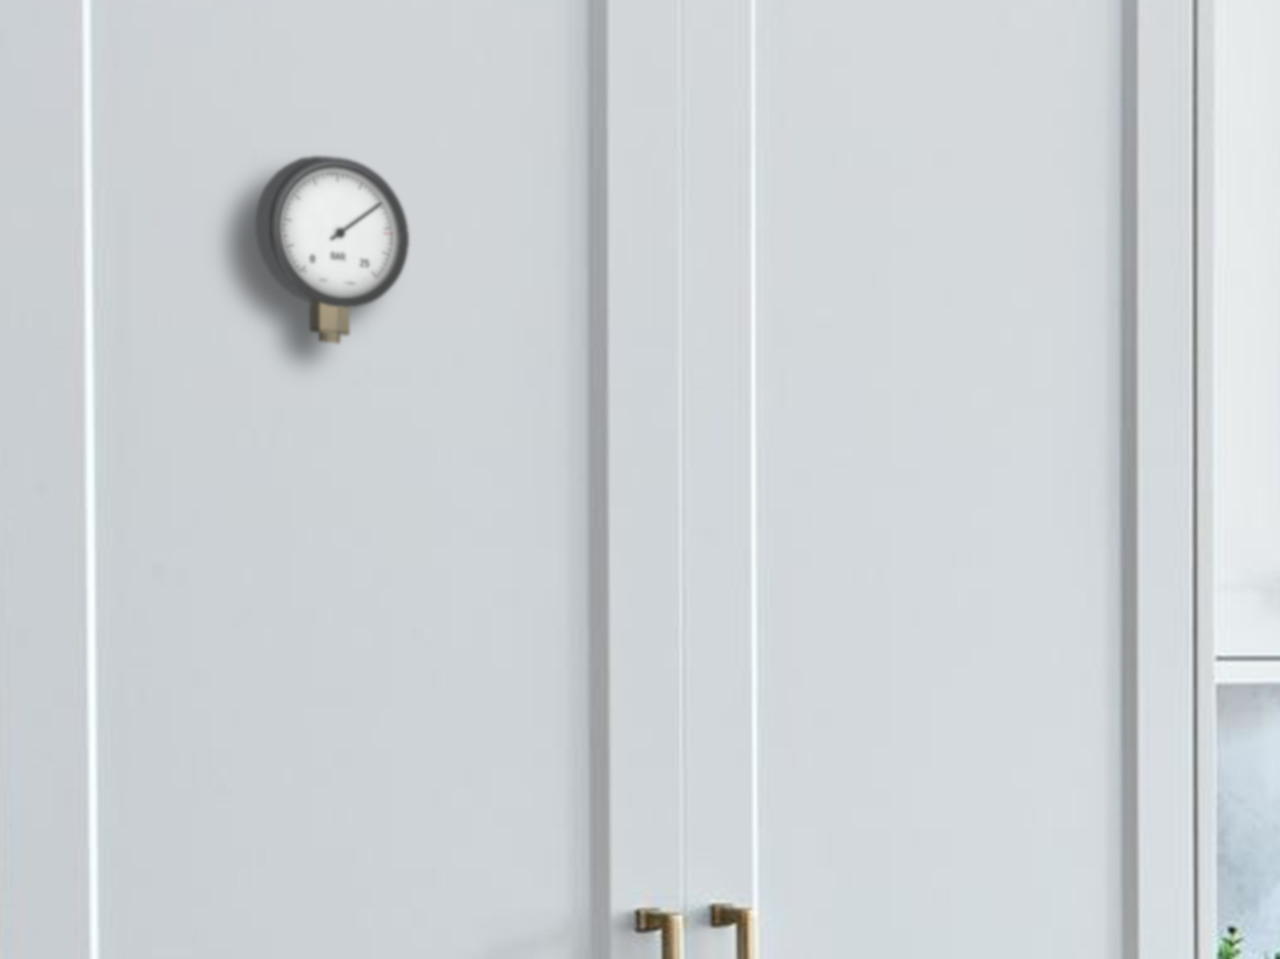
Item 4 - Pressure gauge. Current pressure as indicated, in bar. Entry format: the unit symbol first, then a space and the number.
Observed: bar 17.5
